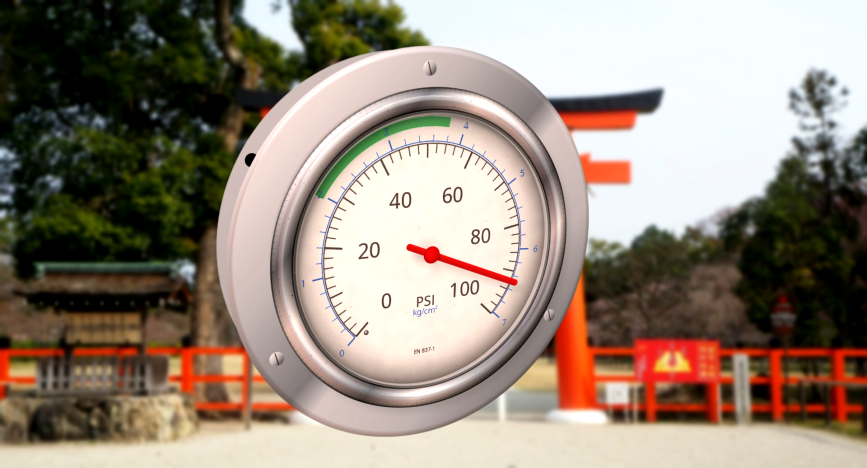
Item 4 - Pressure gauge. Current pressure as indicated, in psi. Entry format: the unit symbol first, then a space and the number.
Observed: psi 92
